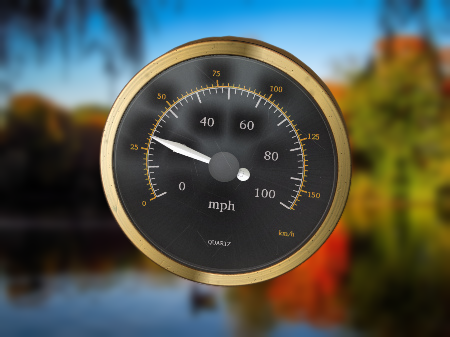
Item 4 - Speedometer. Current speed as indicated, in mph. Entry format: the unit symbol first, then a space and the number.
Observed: mph 20
